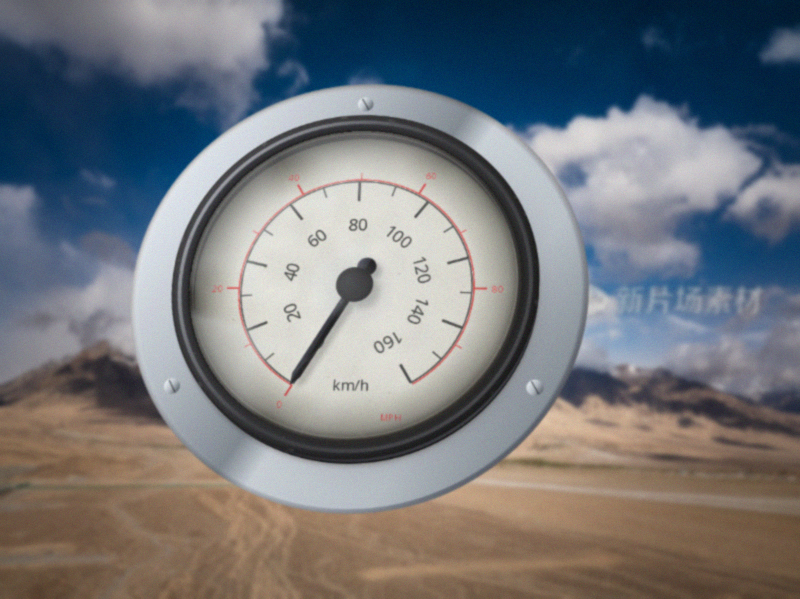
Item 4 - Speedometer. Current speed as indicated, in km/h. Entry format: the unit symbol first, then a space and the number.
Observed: km/h 0
